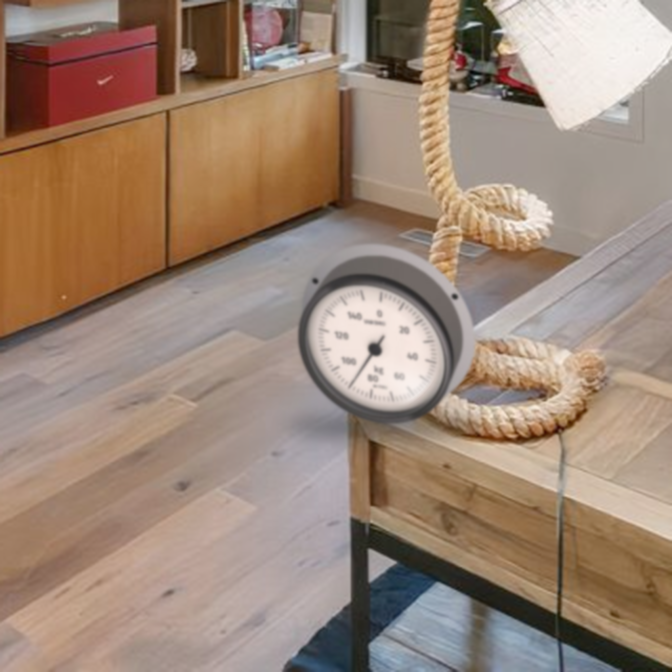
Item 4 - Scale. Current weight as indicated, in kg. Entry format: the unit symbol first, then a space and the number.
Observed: kg 90
